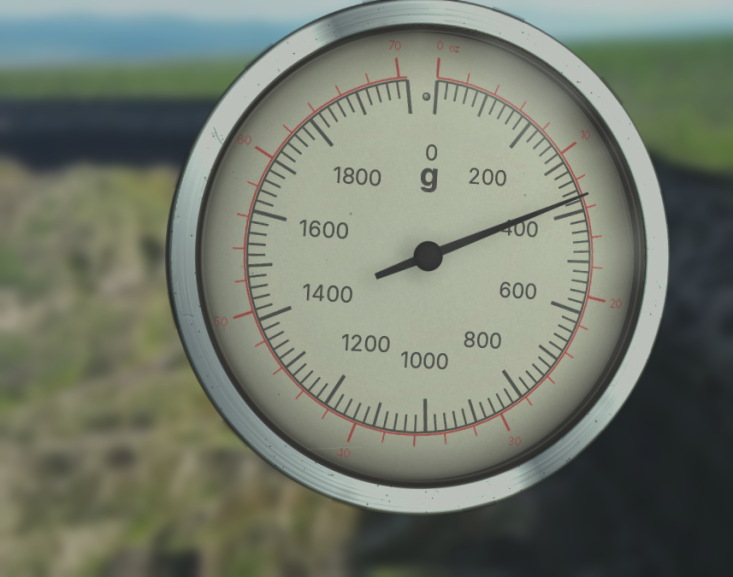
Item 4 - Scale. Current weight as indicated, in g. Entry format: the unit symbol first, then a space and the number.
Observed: g 370
